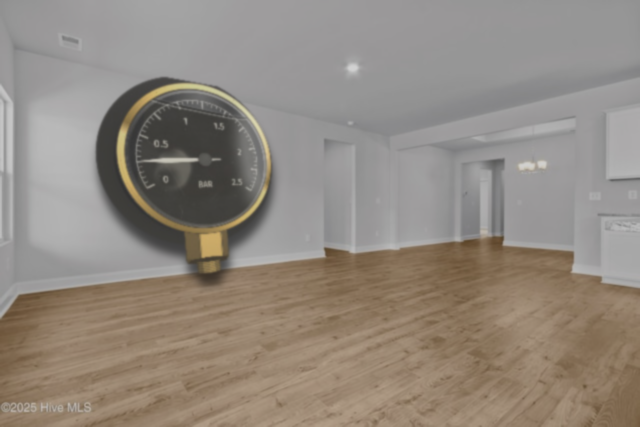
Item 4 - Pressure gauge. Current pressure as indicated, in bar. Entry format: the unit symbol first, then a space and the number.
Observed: bar 0.25
